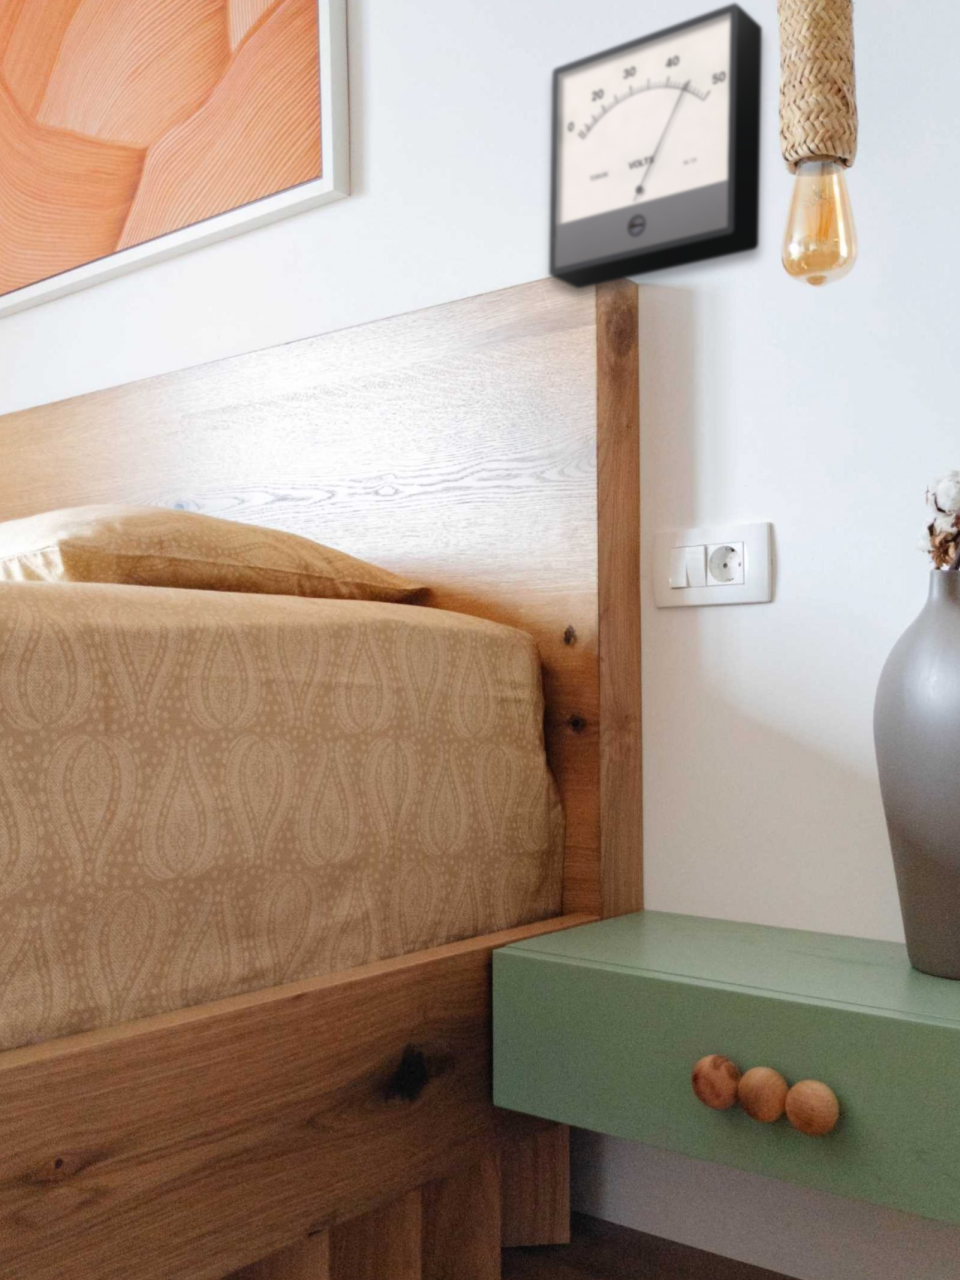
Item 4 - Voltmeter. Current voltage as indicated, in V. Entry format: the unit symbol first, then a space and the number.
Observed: V 45
